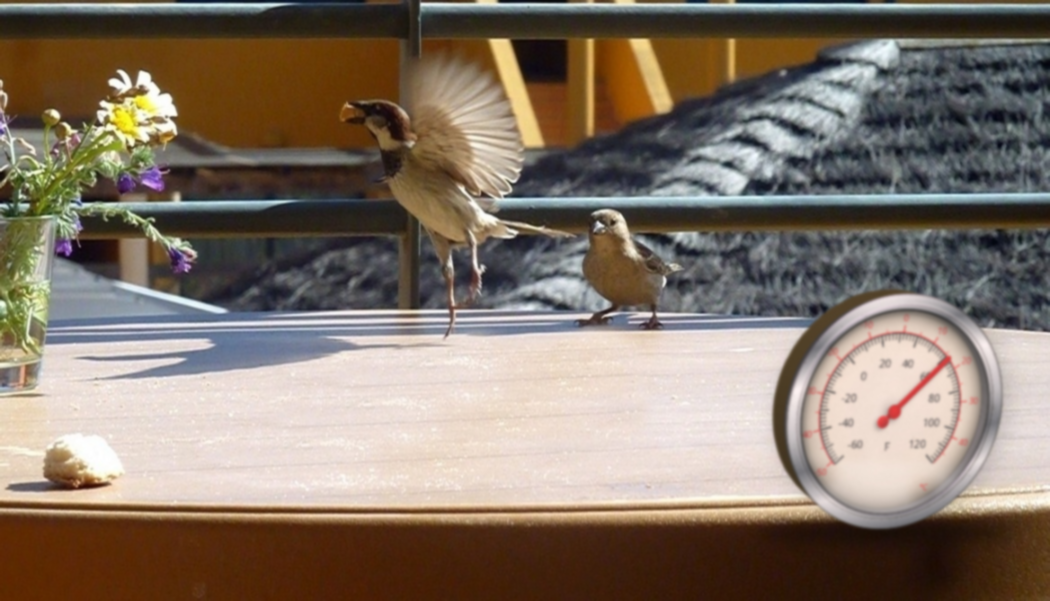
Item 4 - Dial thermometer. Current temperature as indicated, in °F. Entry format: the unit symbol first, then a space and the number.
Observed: °F 60
